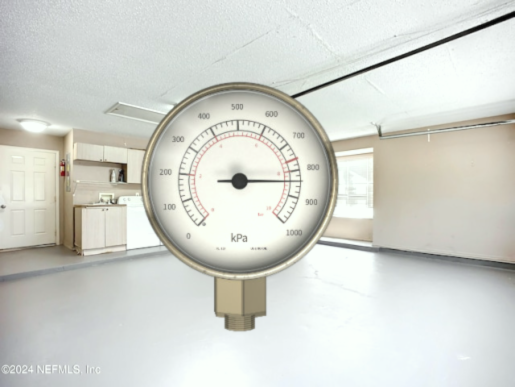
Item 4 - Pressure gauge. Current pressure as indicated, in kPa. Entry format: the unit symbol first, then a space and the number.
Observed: kPa 840
